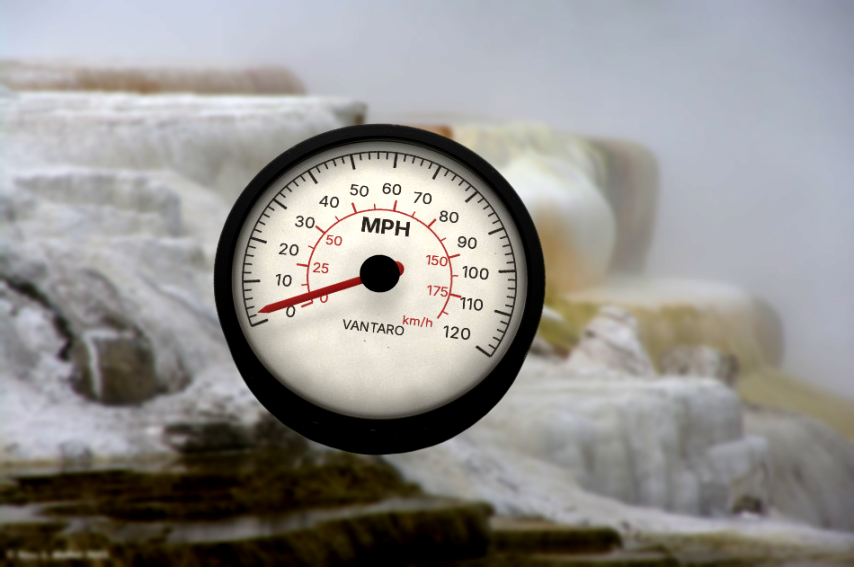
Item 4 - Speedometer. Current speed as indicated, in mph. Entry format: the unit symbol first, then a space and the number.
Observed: mph 2
